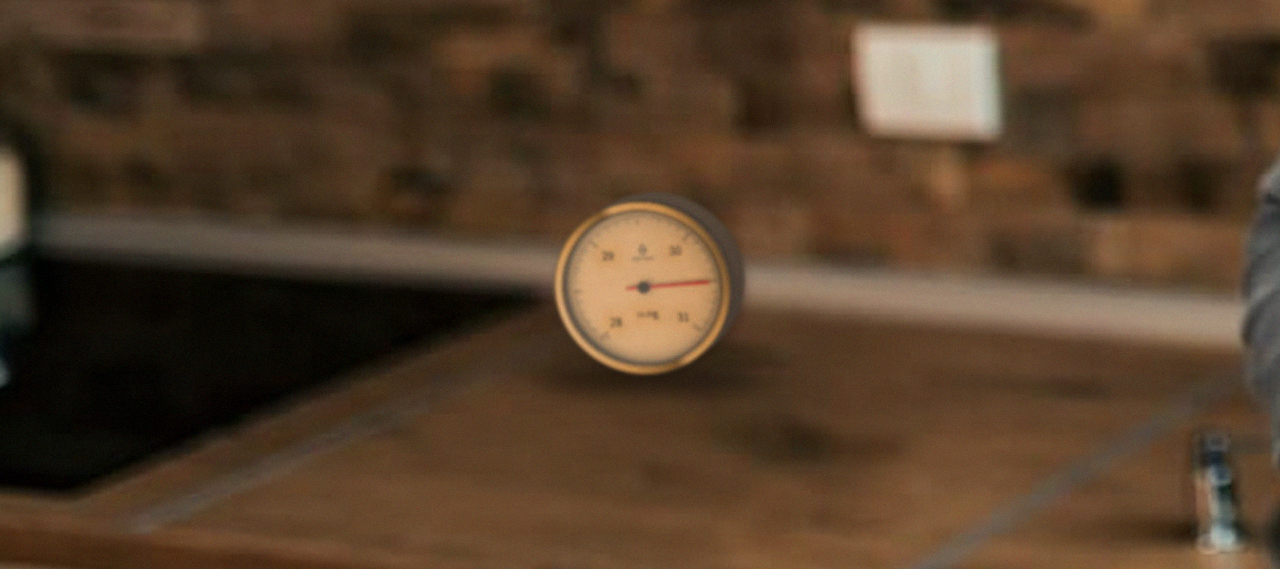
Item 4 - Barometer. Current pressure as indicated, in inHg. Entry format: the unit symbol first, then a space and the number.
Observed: inHg 30.5
